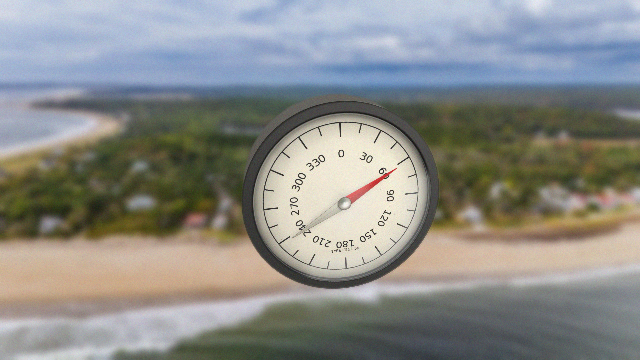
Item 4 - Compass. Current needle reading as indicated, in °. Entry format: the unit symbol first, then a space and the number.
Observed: ° 60
